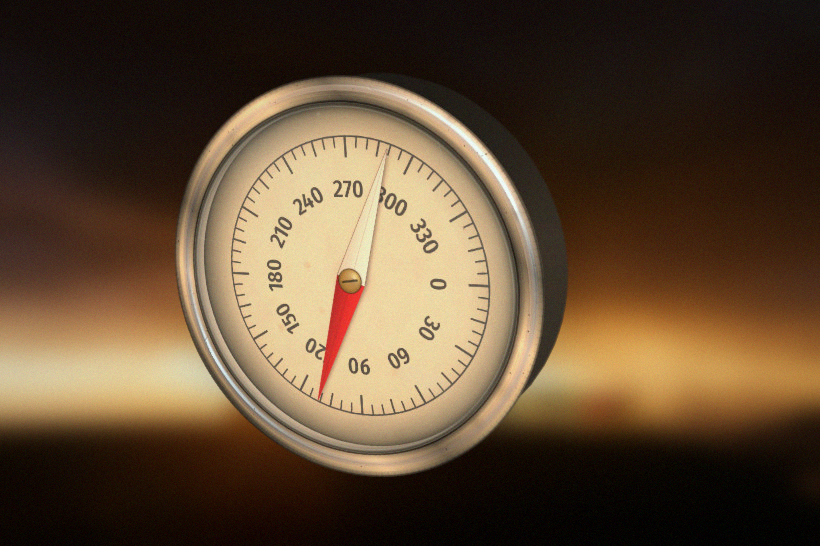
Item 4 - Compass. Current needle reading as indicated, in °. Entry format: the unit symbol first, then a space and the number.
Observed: ° 110
